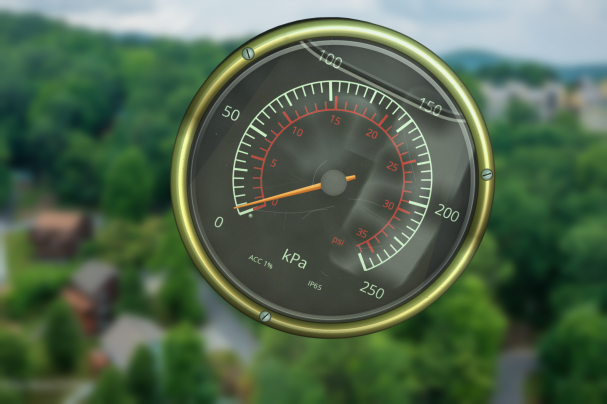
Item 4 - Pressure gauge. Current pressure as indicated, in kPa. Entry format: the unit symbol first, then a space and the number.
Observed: kPa 5
